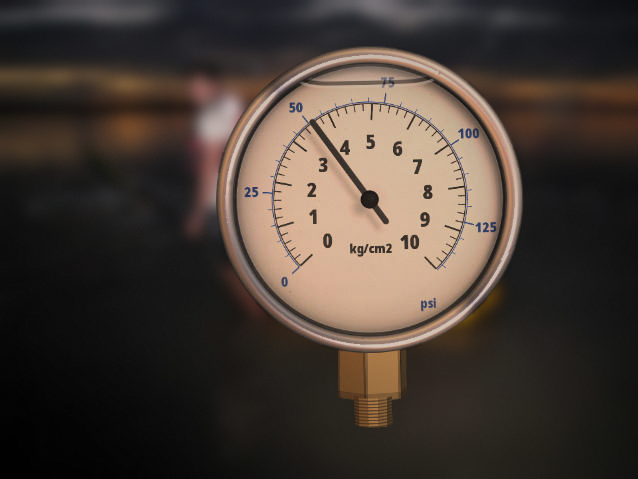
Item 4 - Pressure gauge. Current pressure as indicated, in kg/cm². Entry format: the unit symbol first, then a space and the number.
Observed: kg/cm² 3.6
